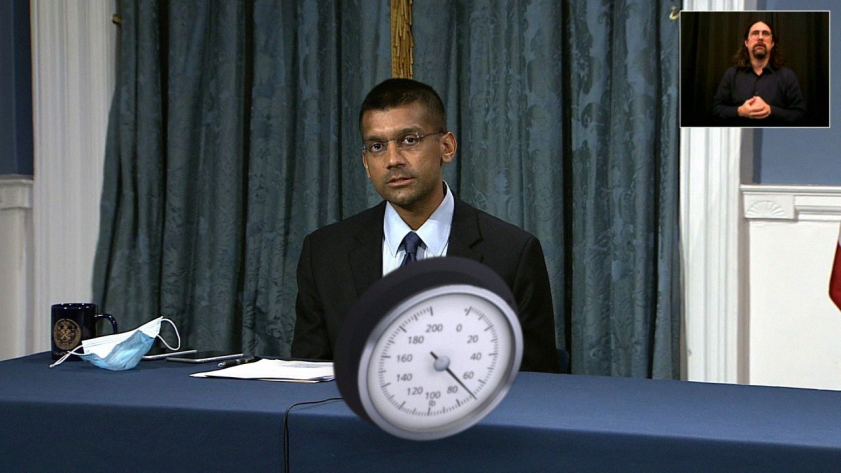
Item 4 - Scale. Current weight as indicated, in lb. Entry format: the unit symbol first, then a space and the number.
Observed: lb 70
